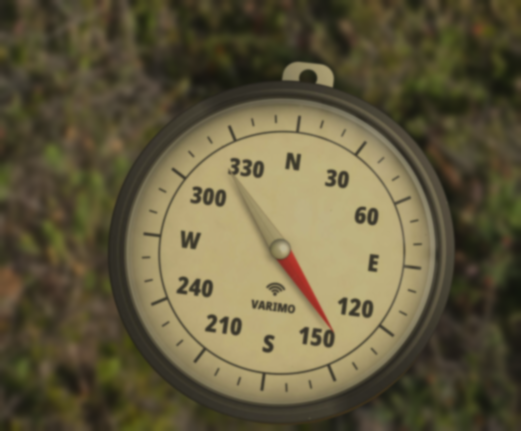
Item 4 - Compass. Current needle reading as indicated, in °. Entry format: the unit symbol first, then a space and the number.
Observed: ° 140
